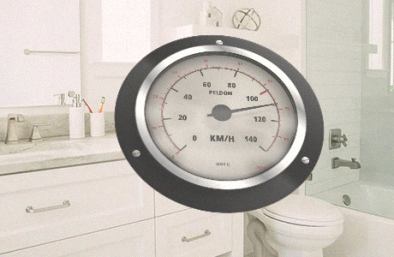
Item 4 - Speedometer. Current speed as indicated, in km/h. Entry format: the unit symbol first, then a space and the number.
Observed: km/h 110
